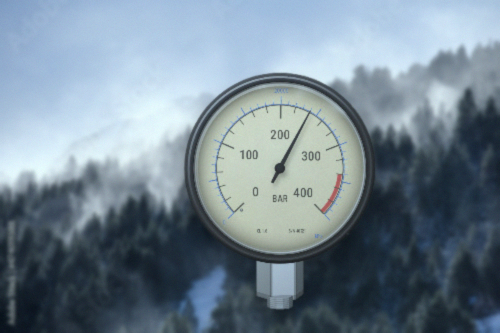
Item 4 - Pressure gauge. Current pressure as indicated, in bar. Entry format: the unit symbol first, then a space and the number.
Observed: bar 240
